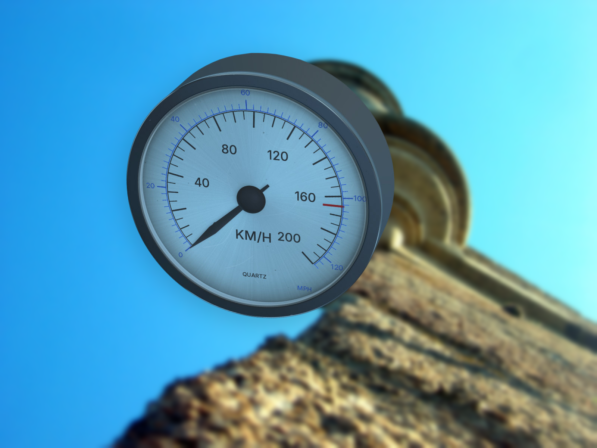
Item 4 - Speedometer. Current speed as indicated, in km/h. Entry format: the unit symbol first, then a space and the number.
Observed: km/h 0
